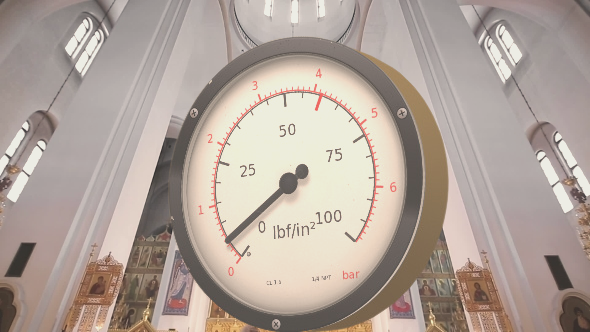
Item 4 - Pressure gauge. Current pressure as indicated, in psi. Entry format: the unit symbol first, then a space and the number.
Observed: psi 5
